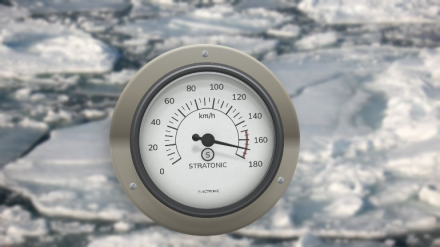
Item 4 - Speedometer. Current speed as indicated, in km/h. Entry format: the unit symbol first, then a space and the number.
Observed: km/h 170
